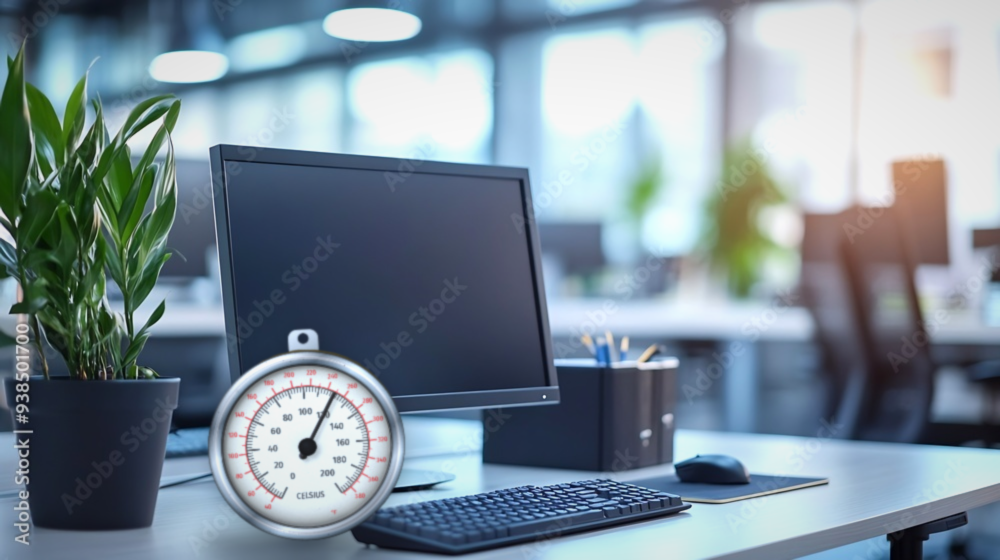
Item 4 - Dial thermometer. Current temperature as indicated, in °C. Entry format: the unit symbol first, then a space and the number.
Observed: °C 120
